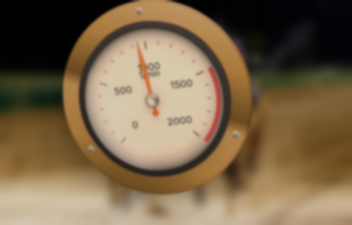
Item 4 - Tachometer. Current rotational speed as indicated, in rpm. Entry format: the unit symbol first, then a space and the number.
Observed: rpm 950
